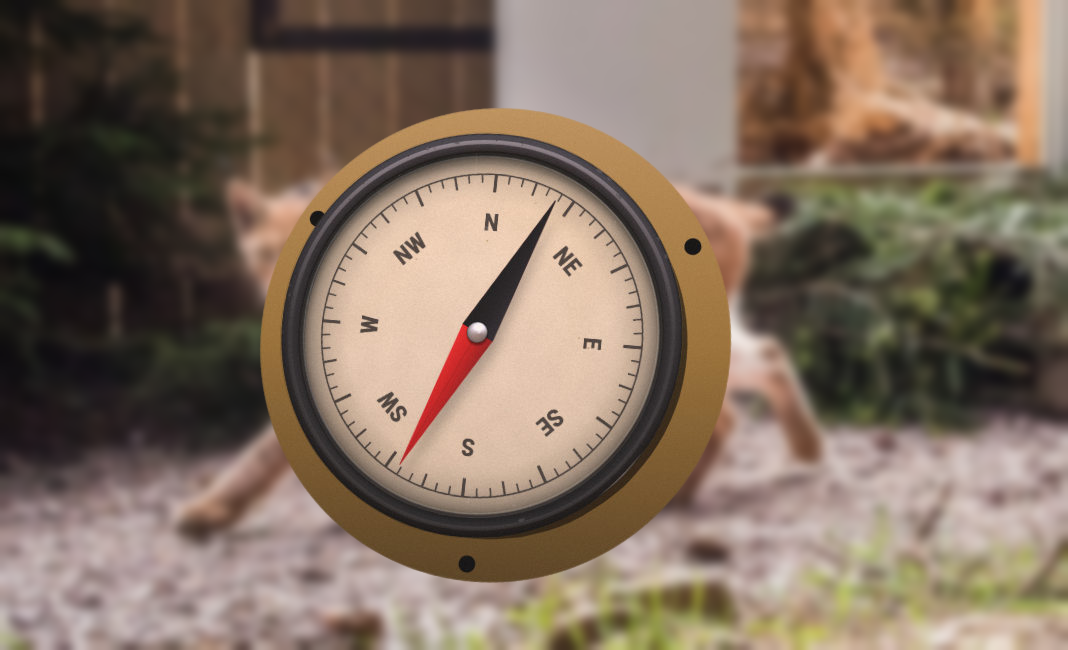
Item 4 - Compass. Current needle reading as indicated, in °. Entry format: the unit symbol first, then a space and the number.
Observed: ° 205
